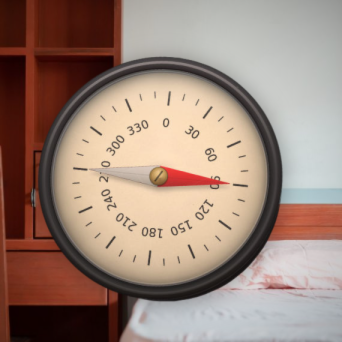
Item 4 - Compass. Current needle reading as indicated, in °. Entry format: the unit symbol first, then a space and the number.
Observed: ° 90
